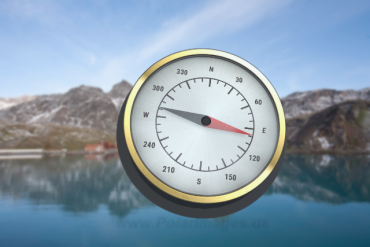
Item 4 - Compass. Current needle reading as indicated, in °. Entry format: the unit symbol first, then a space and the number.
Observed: ° 100
